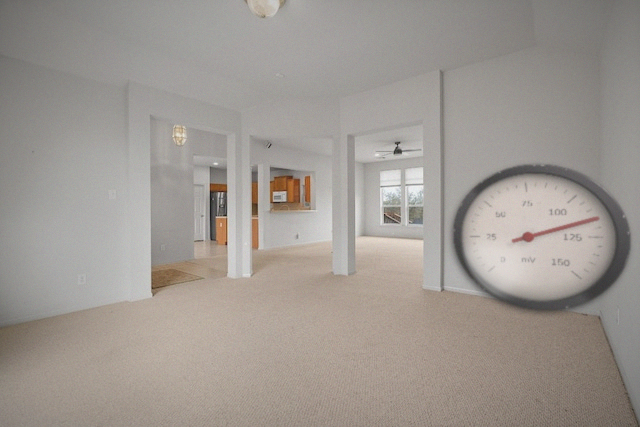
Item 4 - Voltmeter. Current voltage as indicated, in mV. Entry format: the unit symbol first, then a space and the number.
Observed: mV 115
